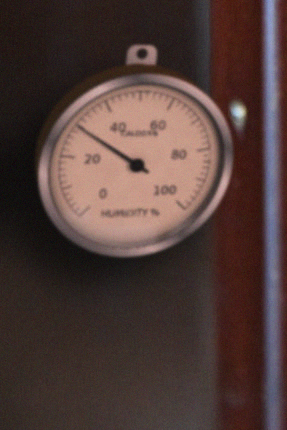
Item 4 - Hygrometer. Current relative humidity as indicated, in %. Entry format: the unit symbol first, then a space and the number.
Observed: % 30
